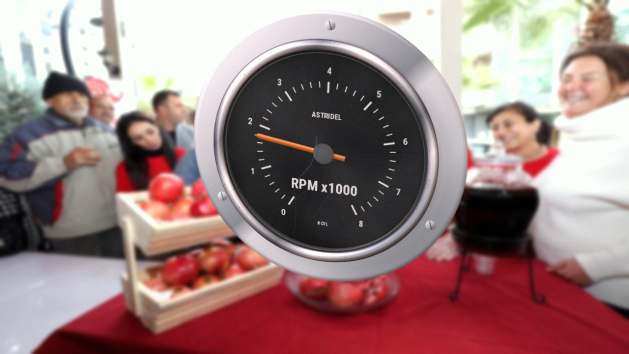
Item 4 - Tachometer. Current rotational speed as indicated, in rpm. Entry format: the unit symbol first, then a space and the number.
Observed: rpm 1800
